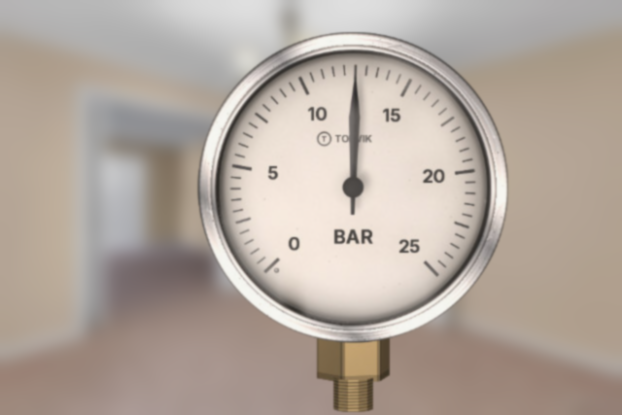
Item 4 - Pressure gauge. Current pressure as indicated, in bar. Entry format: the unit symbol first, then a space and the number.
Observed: bar 12.5
